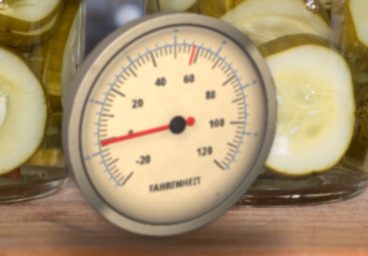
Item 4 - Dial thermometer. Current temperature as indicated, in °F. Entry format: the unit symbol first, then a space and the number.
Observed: °F 0
